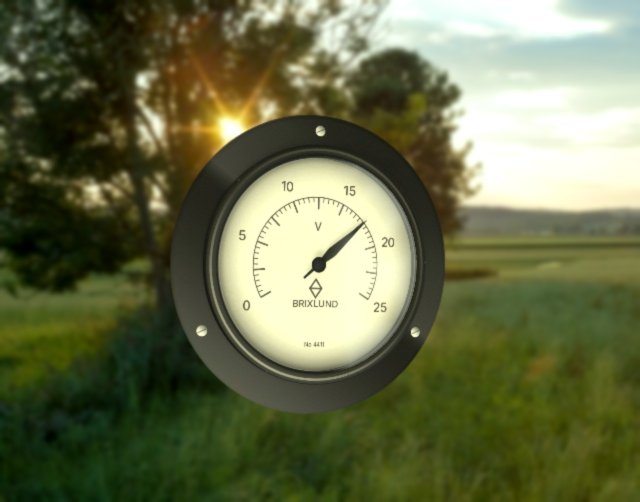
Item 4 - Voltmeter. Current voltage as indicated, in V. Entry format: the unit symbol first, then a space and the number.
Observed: V 17.5
